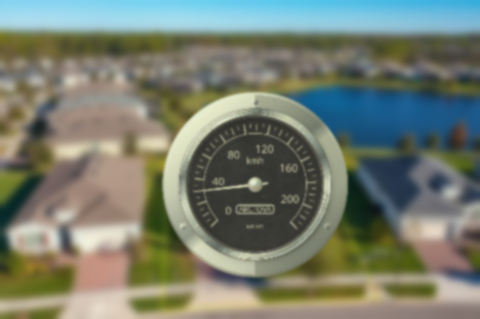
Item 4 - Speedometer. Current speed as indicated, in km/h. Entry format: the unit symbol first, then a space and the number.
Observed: km/h 30
